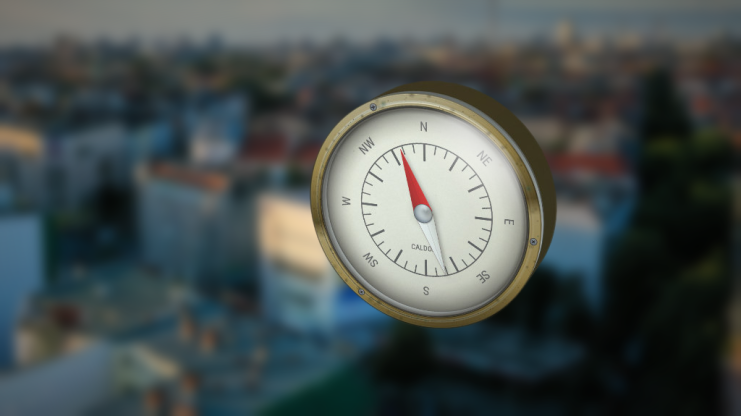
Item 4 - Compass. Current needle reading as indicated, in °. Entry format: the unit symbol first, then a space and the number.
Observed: ° 340
